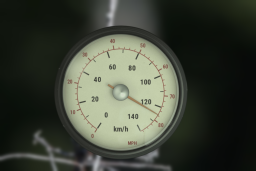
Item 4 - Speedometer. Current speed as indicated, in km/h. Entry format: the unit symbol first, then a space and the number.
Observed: km/h 125
